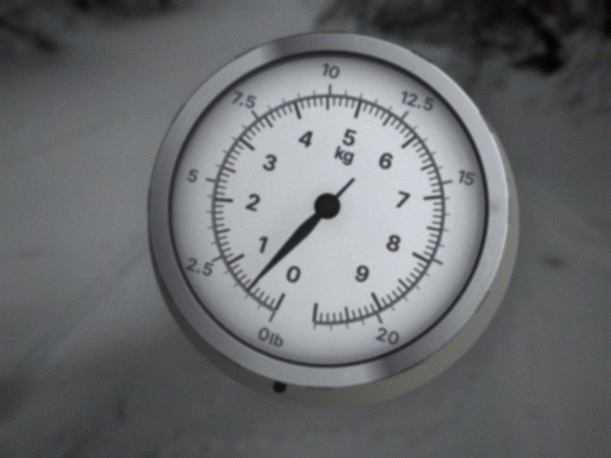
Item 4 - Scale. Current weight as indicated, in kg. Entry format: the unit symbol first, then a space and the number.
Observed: kg 0.5
